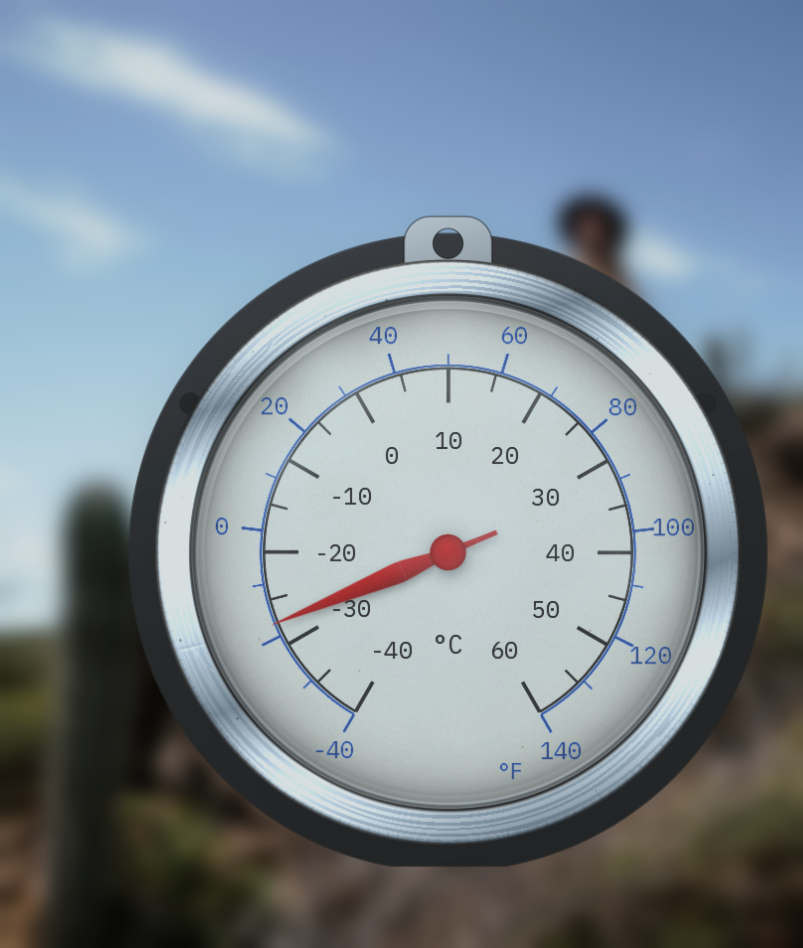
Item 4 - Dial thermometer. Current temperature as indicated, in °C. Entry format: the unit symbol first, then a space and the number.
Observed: °C -27.5
